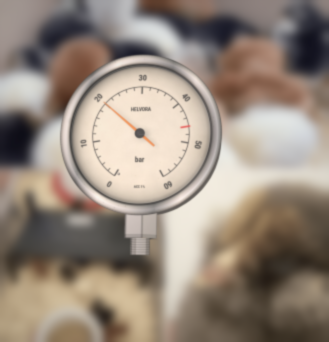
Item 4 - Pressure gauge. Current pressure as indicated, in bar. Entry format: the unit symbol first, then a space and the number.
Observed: bar 20
